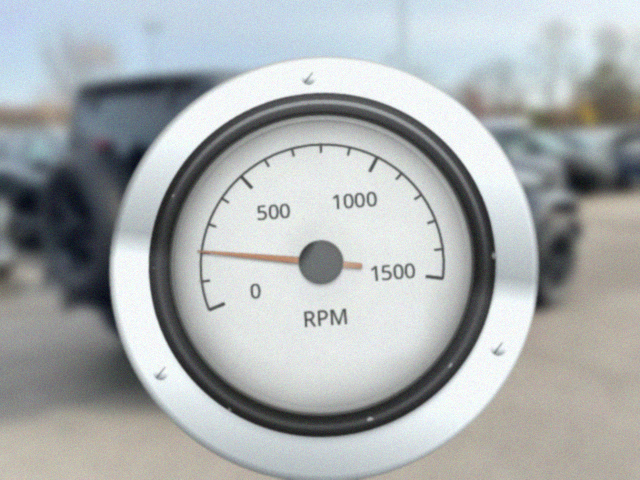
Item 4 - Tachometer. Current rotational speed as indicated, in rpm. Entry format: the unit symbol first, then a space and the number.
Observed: rpm 200
